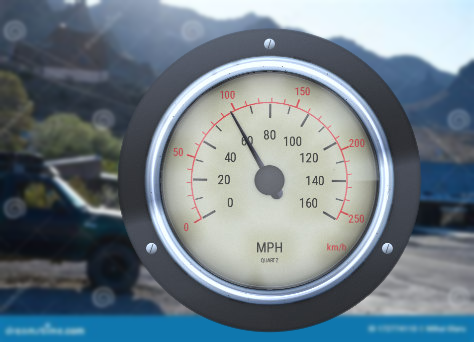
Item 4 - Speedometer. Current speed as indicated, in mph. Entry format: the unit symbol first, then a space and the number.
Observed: mph 60
